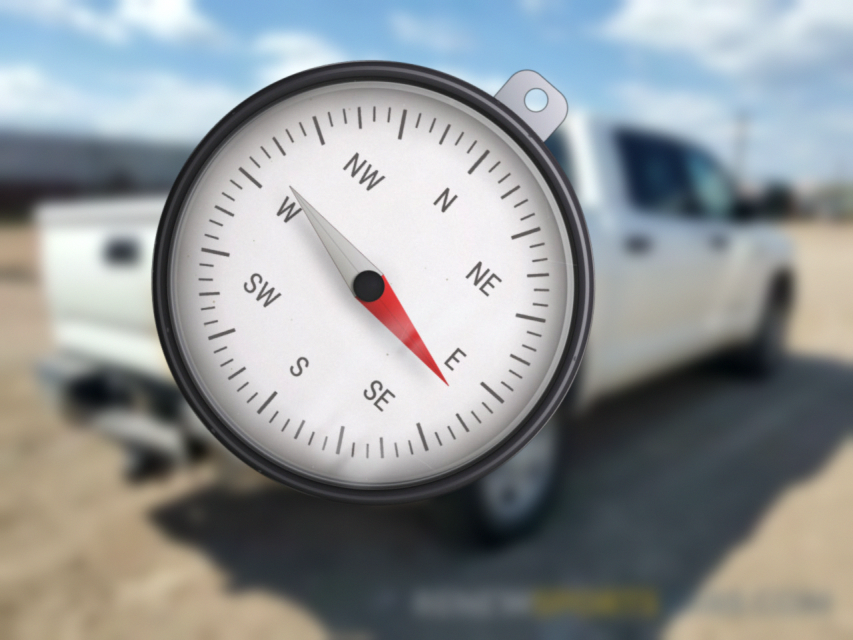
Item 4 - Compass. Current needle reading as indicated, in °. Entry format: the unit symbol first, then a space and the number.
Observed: ° 100
